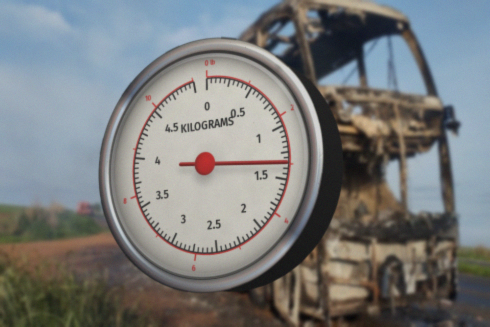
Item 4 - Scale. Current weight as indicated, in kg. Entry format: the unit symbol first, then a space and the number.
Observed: kg 1.35
